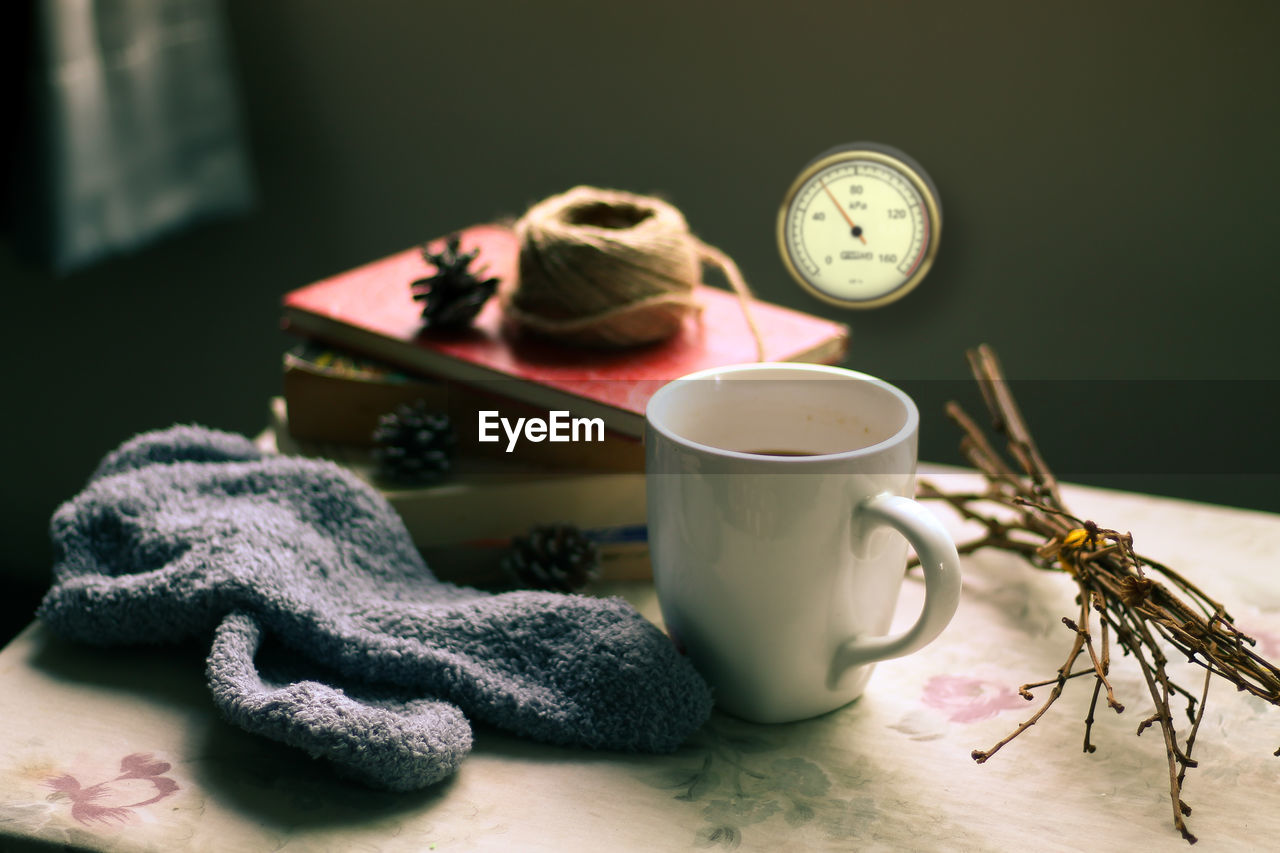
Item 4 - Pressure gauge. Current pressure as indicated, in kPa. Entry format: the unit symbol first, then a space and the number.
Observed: kPa 60
